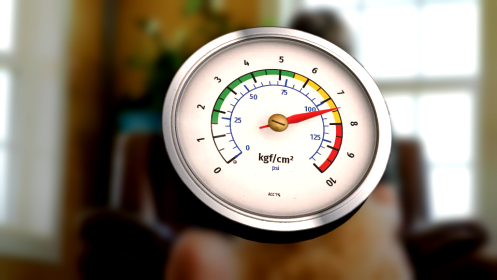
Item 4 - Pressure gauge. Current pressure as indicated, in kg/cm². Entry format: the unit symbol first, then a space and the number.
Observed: kg/cm² 7.5
